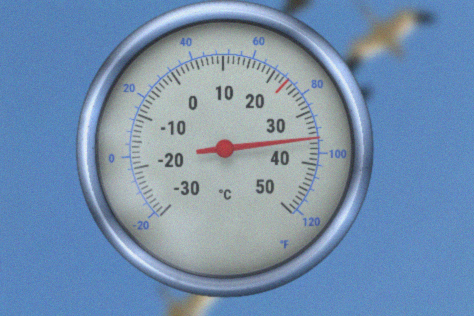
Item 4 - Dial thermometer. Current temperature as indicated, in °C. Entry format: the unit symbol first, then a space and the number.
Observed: °C 35
